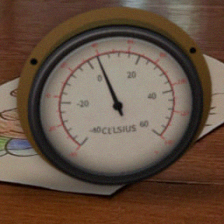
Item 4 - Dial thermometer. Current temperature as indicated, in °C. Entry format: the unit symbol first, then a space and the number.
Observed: °C 4
